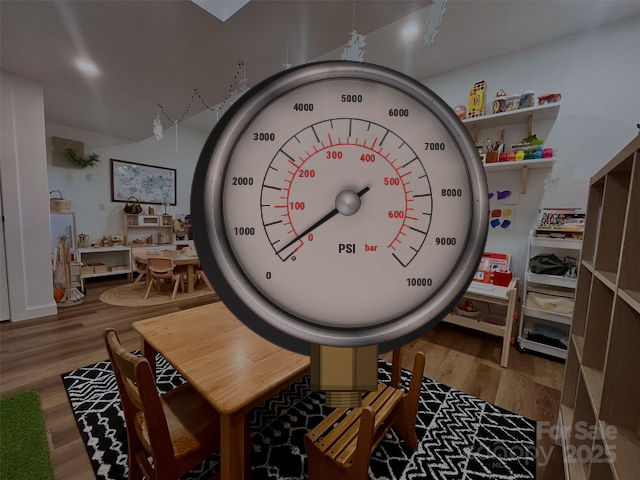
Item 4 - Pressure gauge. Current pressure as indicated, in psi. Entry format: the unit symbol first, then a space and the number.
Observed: psi 250
